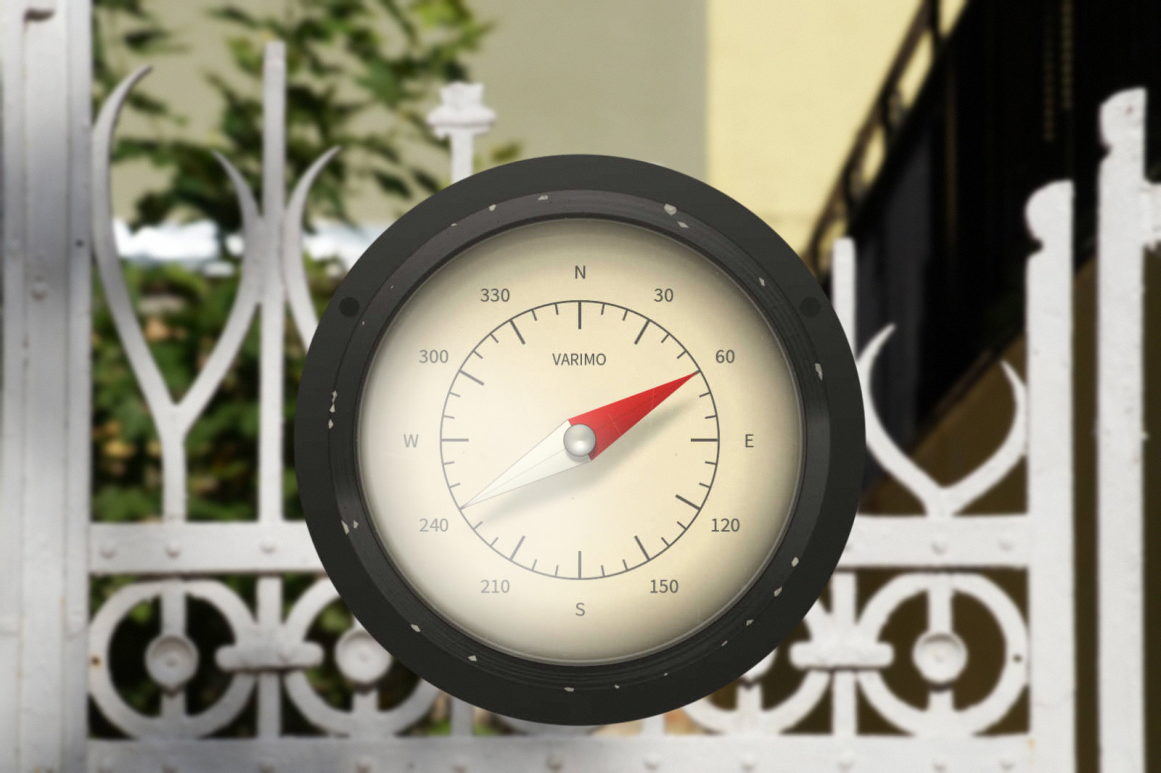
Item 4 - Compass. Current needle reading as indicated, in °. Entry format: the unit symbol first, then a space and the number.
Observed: ° 60
